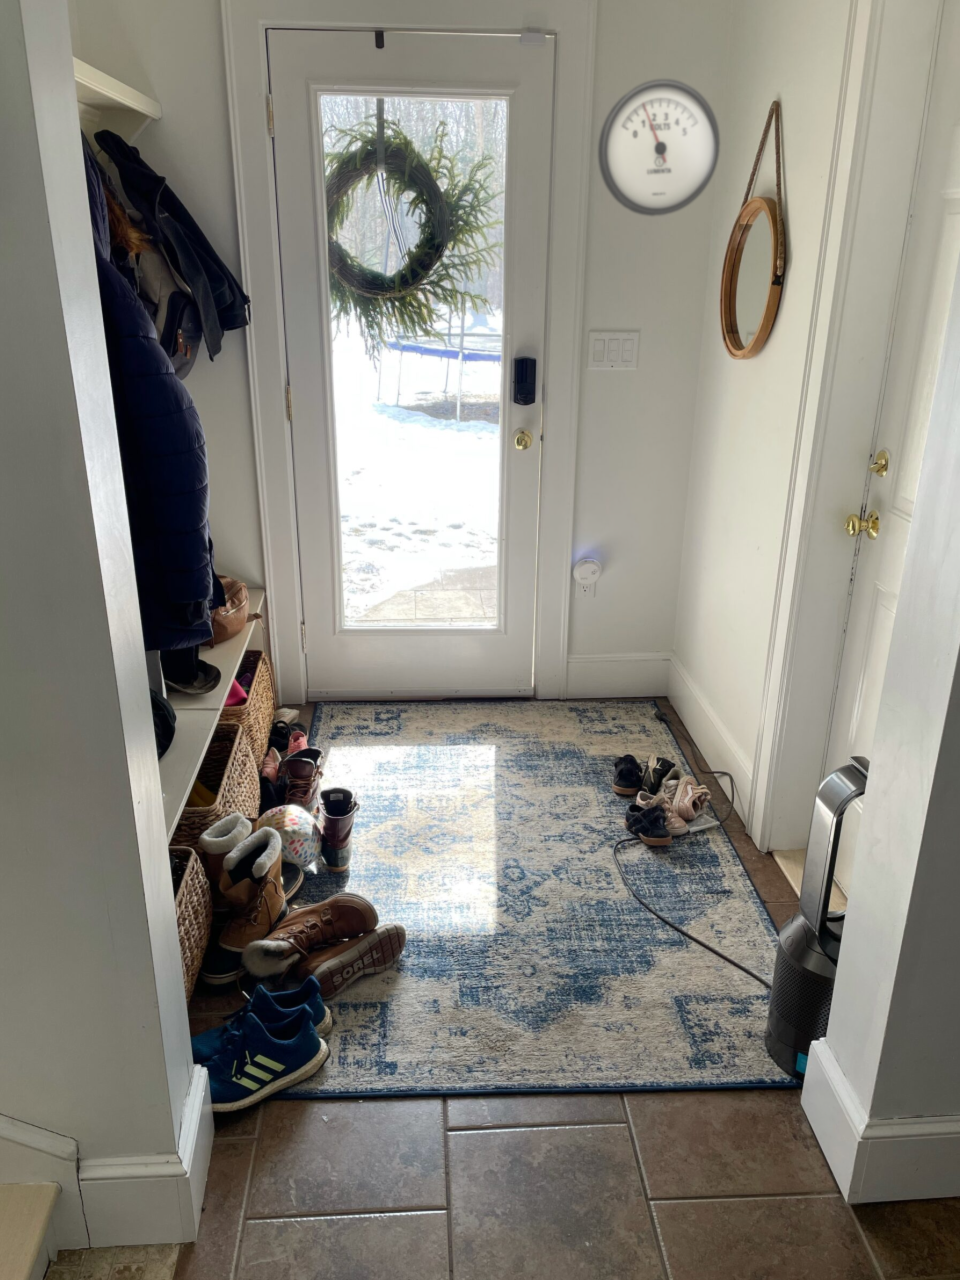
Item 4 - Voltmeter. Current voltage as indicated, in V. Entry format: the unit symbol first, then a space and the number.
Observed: V 1.5
